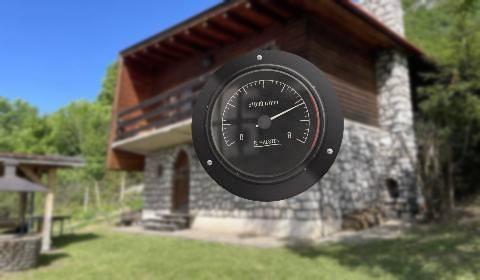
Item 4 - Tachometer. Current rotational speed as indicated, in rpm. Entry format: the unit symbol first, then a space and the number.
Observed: rpm 6200
